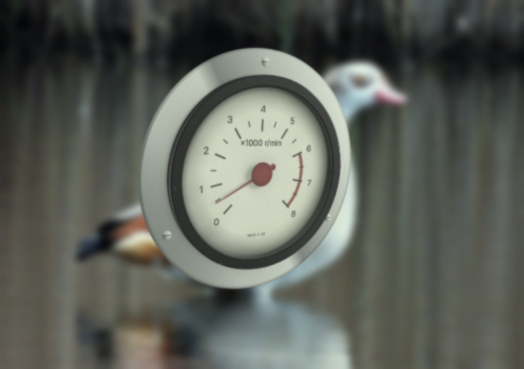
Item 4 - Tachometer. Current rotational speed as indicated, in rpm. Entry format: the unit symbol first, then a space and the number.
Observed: rpm 500
